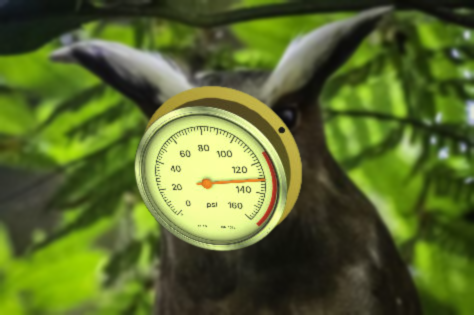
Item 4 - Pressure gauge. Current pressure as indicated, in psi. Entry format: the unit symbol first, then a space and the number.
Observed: psi 130
